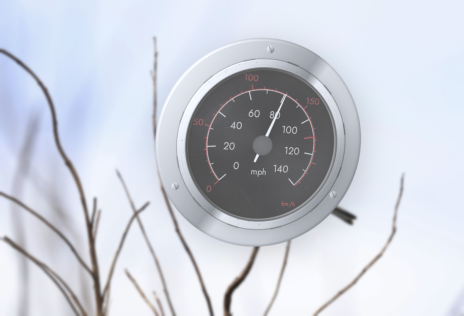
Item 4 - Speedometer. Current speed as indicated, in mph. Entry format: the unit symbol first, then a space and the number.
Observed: mph 80
